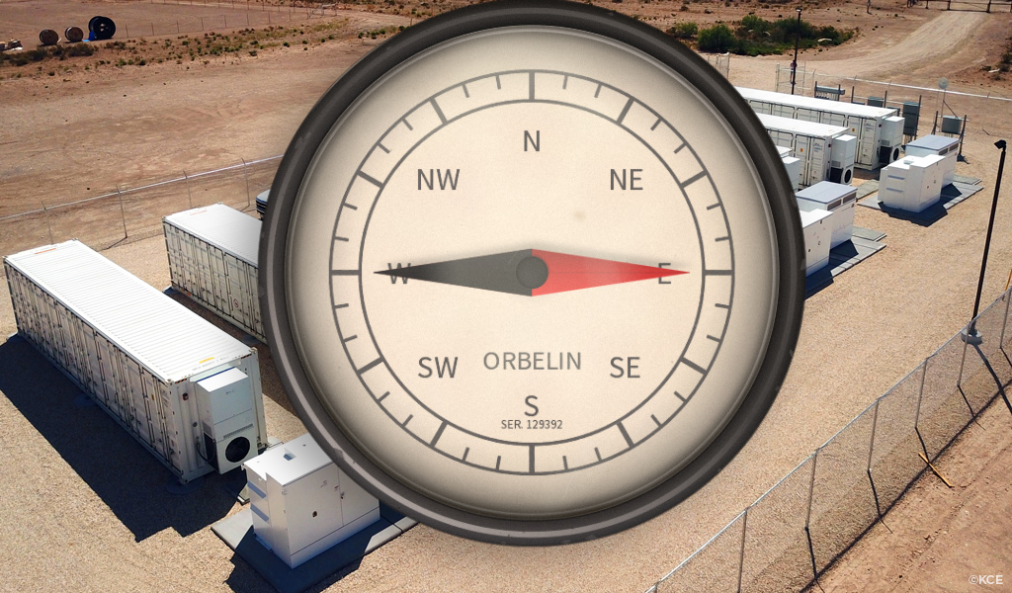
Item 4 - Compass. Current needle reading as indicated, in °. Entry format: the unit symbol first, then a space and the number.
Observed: ° 90
